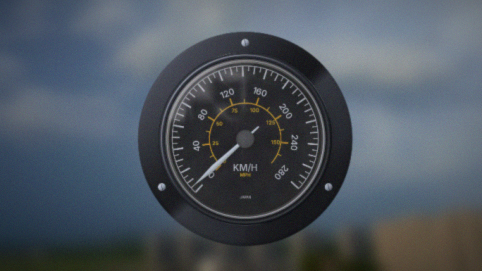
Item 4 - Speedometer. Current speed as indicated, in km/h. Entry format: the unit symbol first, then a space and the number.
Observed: km/h 5
